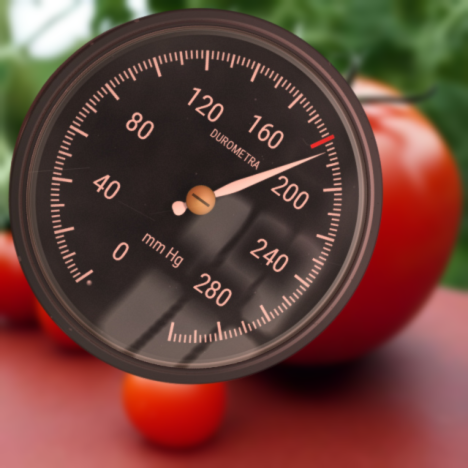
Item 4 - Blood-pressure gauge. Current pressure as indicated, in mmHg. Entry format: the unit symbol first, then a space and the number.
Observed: mmHg 184
